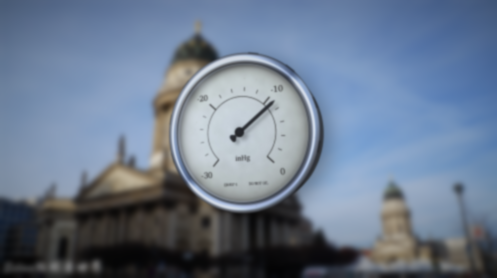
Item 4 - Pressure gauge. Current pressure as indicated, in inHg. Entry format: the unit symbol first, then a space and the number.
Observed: inHg -9
